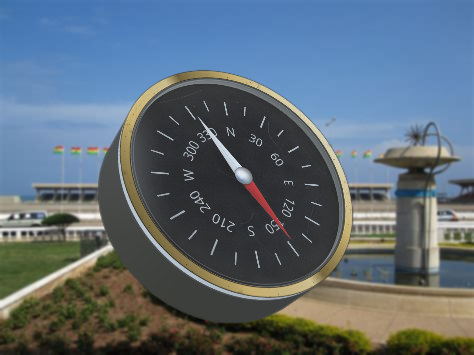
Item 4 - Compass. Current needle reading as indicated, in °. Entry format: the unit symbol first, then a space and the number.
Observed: ° 150
